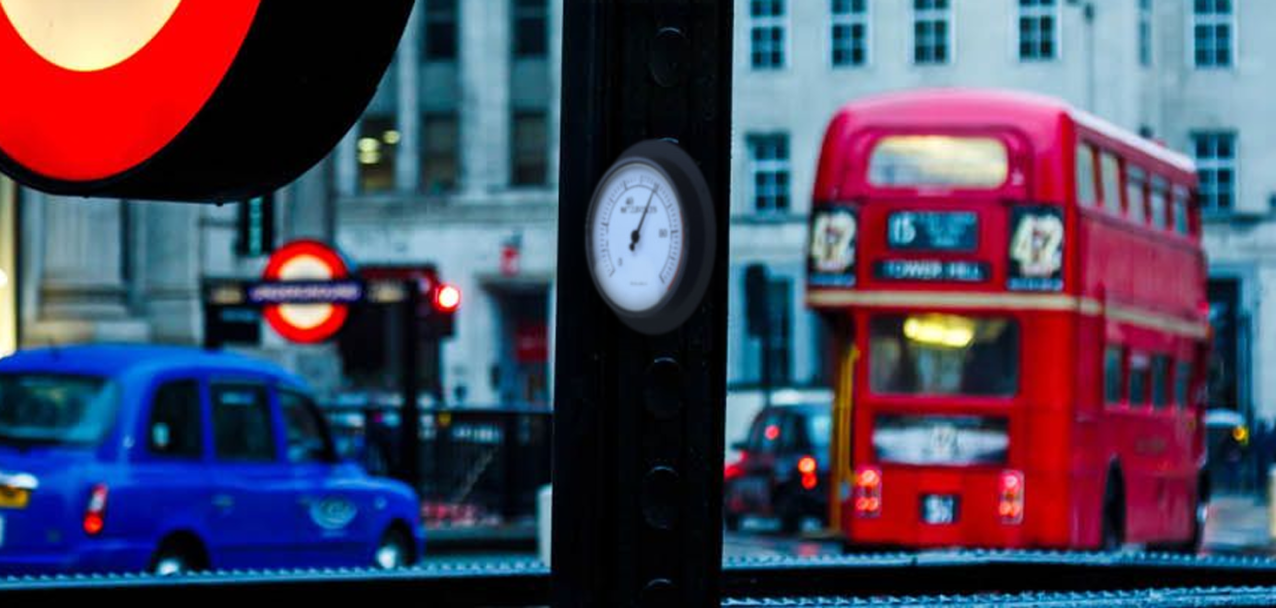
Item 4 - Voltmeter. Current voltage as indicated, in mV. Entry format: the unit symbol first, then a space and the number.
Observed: mV 60
